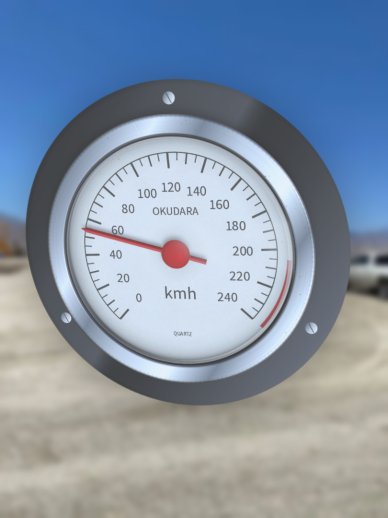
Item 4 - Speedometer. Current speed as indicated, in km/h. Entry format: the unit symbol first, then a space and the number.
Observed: km/h 55
